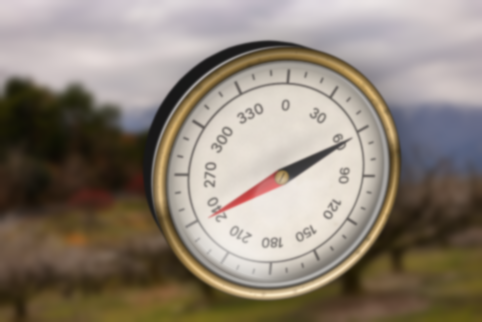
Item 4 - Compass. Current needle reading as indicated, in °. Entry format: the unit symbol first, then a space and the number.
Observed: ° 240
